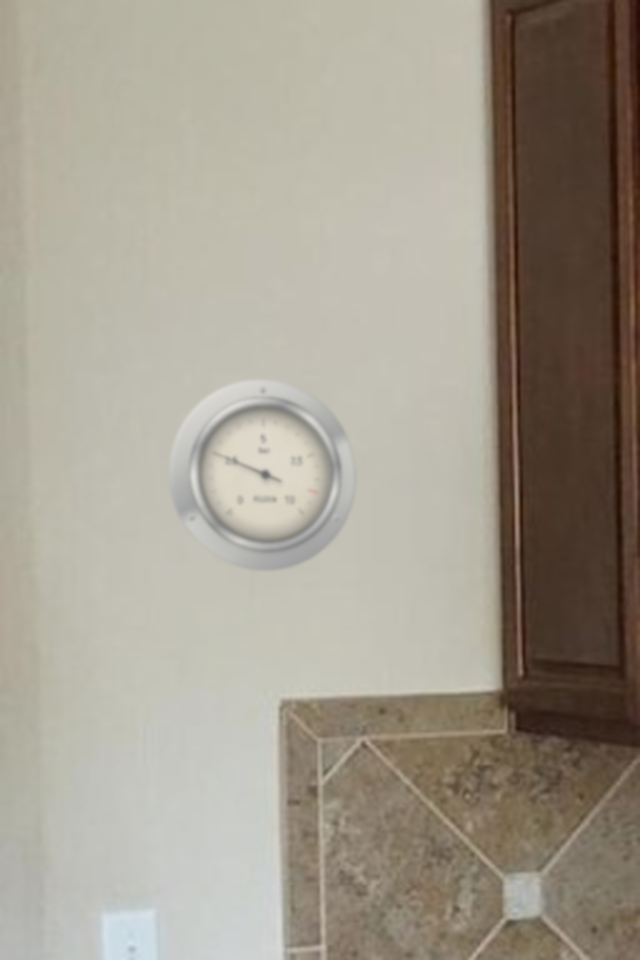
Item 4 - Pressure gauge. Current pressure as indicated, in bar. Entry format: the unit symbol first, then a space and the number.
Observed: bar 2.5
